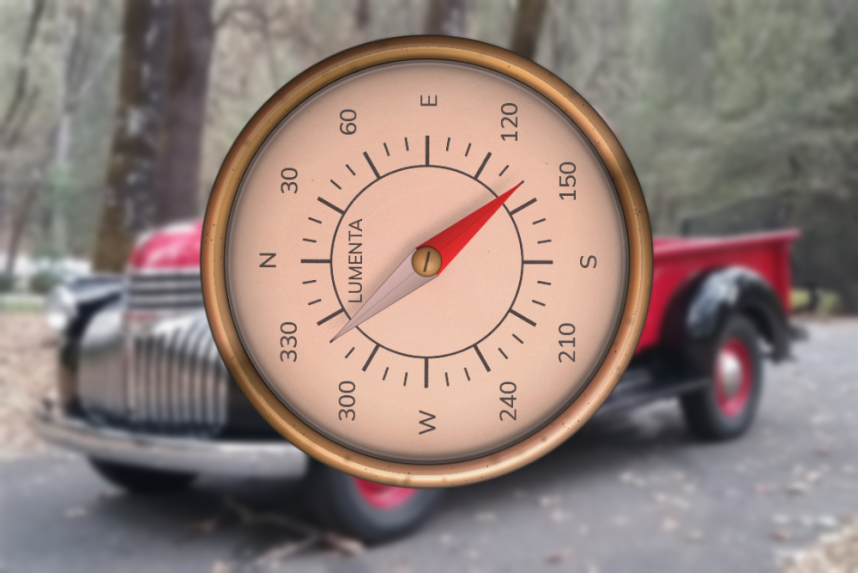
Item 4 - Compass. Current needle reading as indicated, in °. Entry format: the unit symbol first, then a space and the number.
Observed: ° 140
